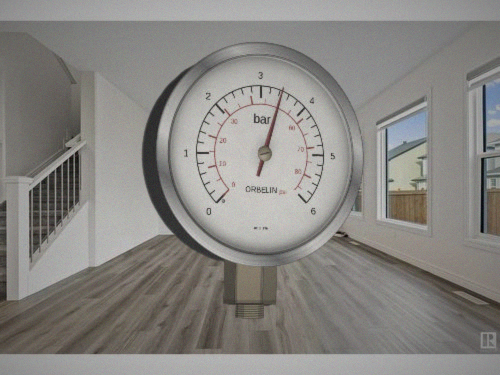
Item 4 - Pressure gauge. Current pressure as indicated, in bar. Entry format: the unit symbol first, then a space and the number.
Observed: bar 3.4
